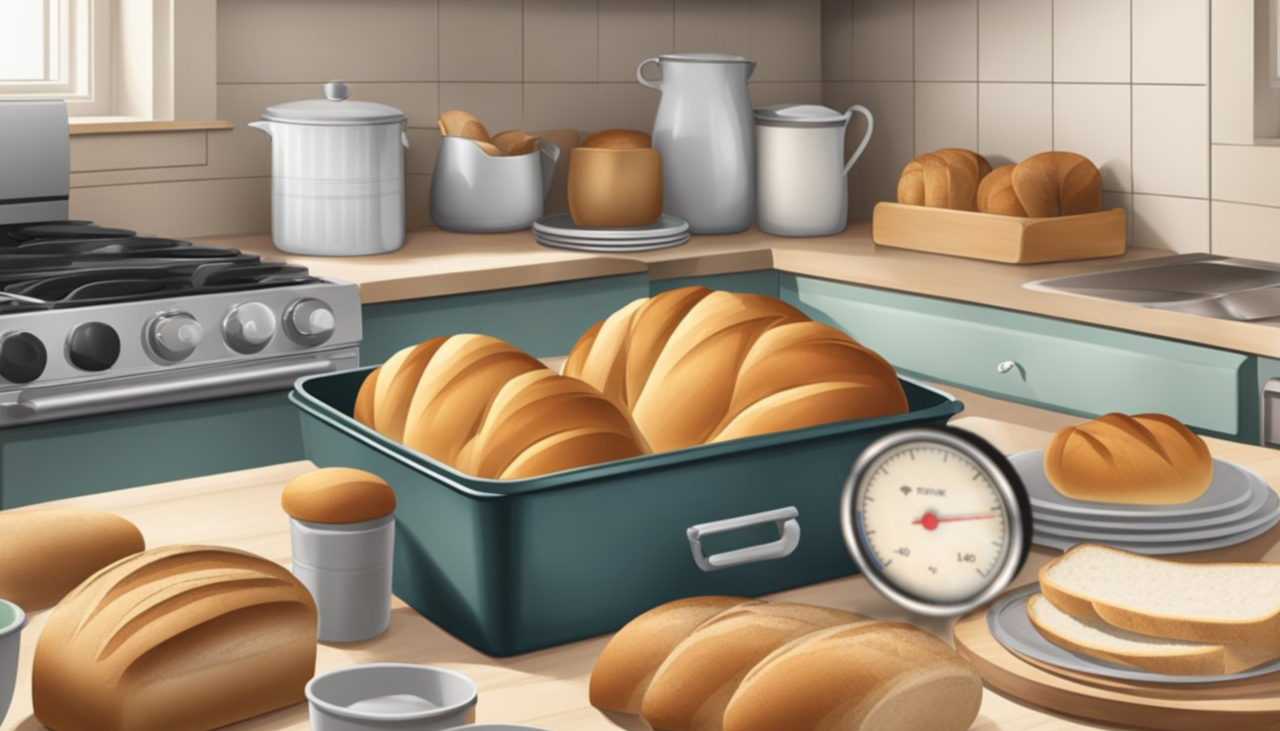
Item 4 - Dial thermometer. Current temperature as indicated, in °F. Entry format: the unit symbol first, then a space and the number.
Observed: °F 104
